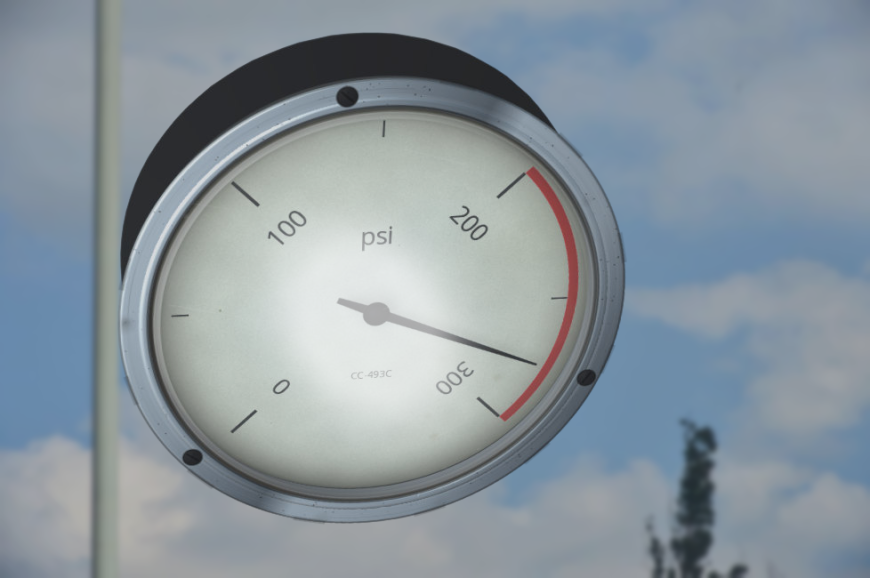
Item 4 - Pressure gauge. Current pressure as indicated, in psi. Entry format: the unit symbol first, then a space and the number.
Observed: psi 275
